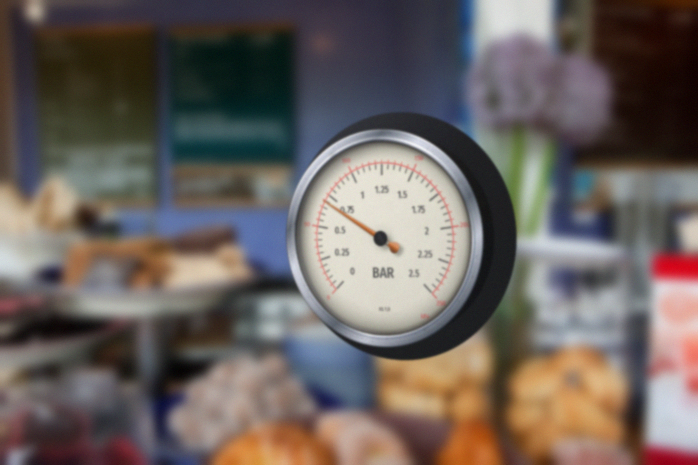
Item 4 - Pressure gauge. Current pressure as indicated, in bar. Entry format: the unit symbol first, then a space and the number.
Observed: bar 0.7
